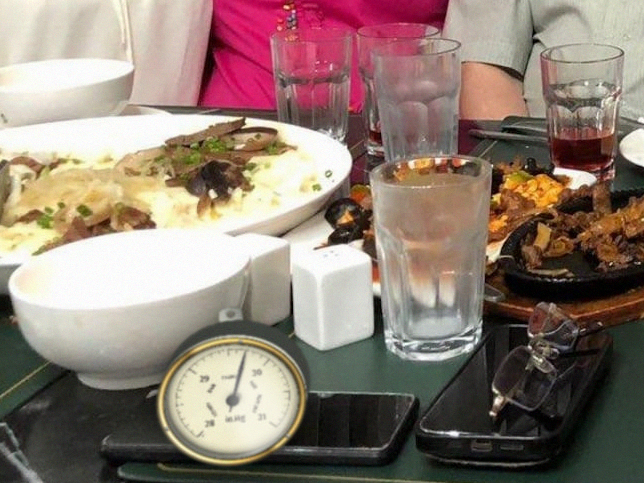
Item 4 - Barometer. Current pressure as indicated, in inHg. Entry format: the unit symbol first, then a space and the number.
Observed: inHg 29.7
